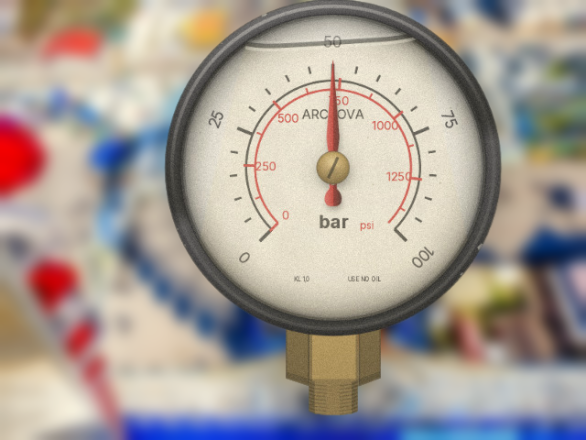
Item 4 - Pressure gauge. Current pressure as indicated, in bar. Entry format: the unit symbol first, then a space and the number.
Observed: bar 50
